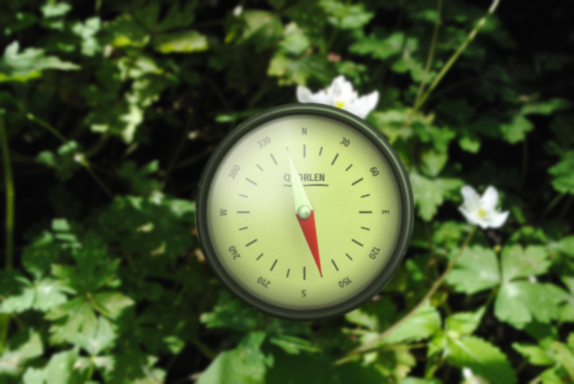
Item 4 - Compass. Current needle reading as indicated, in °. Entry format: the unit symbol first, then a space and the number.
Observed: ° 165
